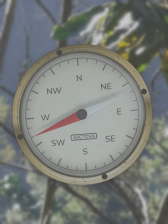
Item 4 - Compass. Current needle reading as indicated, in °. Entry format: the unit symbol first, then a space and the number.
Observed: ° 250
